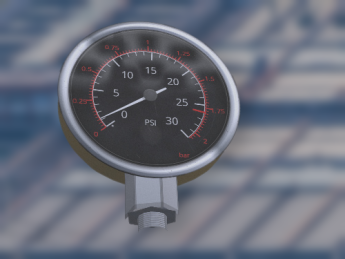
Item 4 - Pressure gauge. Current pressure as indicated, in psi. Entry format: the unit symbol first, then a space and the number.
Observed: psi 1
